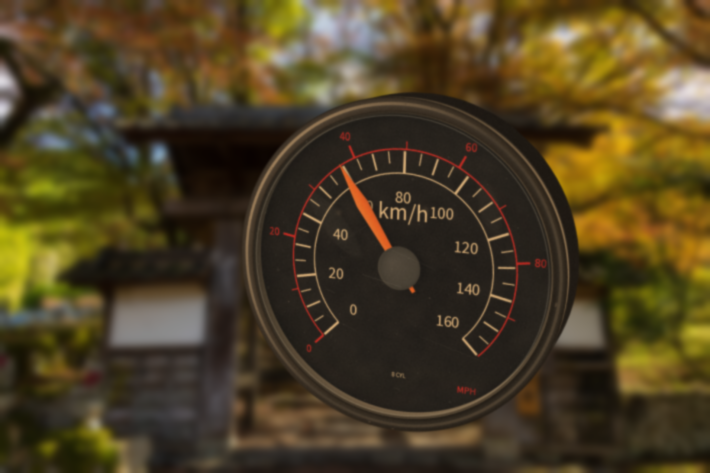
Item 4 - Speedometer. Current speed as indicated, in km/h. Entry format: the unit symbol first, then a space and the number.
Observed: km/h 60
